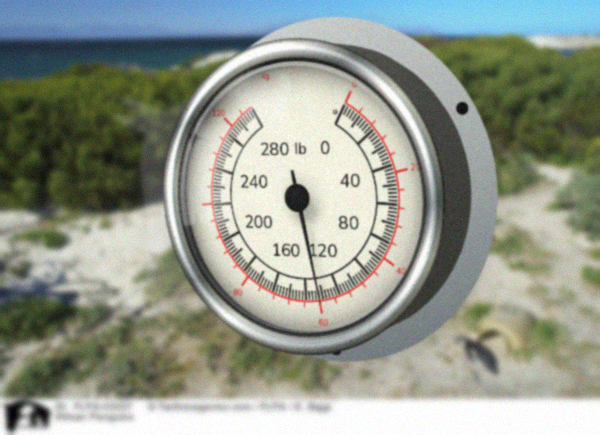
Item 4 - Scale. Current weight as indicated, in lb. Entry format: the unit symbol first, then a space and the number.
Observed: lb 130
